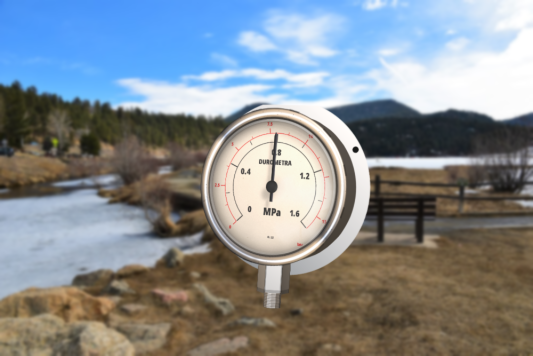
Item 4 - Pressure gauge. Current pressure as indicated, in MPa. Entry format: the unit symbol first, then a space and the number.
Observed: MPa 0.8
